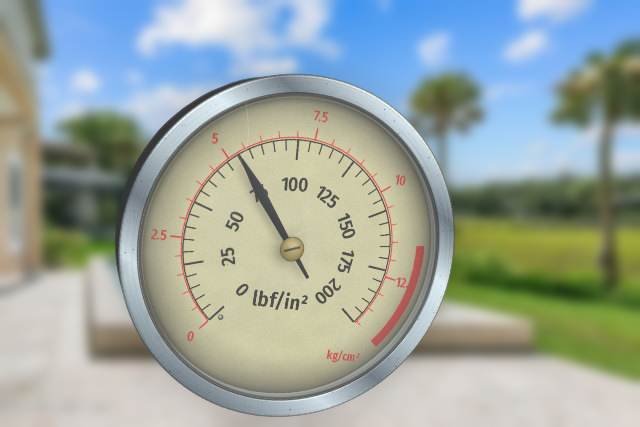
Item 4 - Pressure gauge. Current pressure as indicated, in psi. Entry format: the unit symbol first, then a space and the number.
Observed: psi 75
